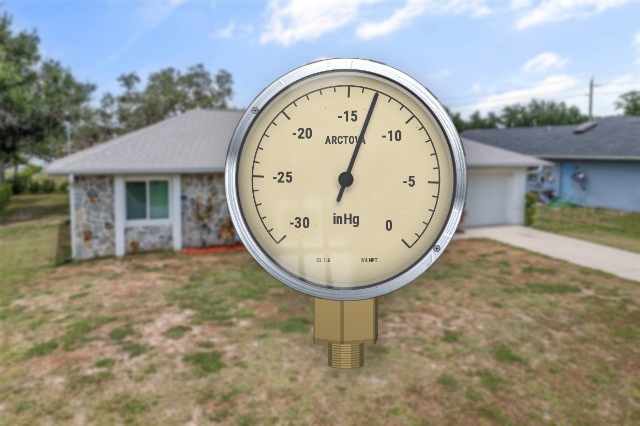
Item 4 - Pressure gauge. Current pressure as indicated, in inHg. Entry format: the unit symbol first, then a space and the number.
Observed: inHg -13
